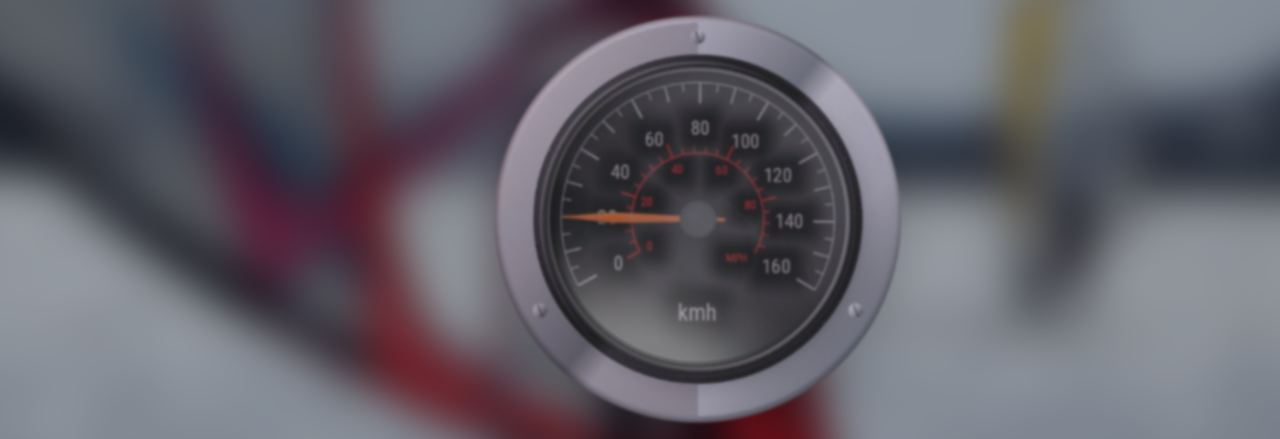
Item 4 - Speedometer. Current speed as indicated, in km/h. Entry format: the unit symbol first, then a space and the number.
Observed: km/h 20
